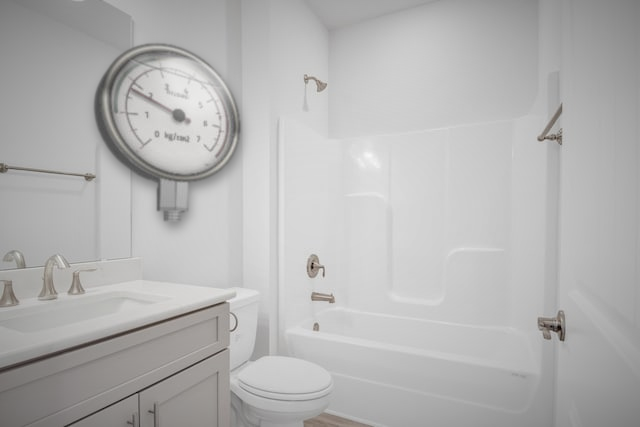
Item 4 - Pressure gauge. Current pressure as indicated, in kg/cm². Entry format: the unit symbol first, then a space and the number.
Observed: kg/cm² 1.75
